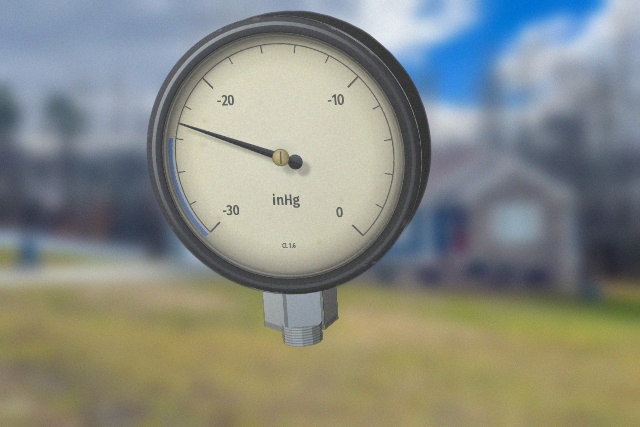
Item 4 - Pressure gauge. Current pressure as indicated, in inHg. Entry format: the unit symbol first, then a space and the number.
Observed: inHg -23
